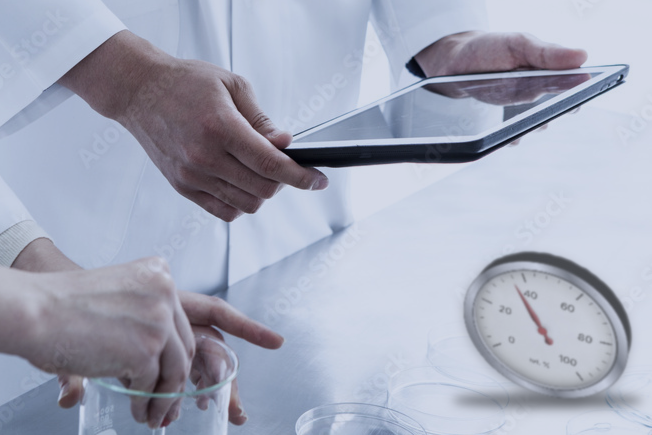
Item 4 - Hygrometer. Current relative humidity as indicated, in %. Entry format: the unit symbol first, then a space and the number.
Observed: % 36
